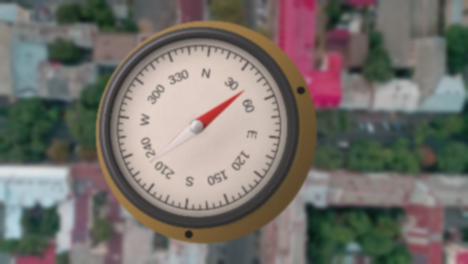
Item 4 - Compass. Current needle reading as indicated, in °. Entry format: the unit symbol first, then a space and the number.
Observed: ° 45
